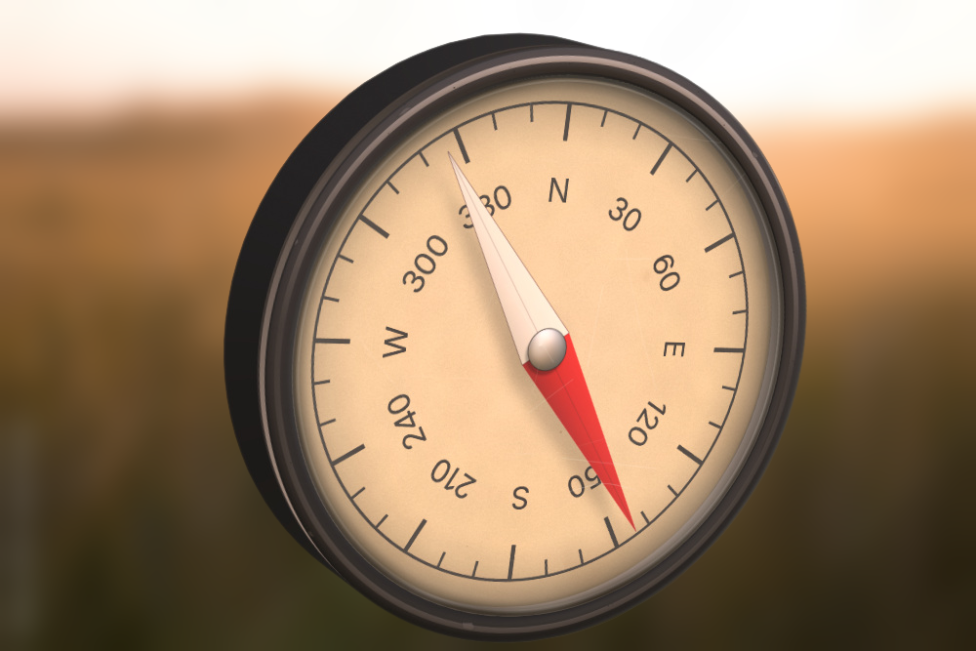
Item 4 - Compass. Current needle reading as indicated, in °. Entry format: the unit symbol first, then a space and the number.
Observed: ° 145
